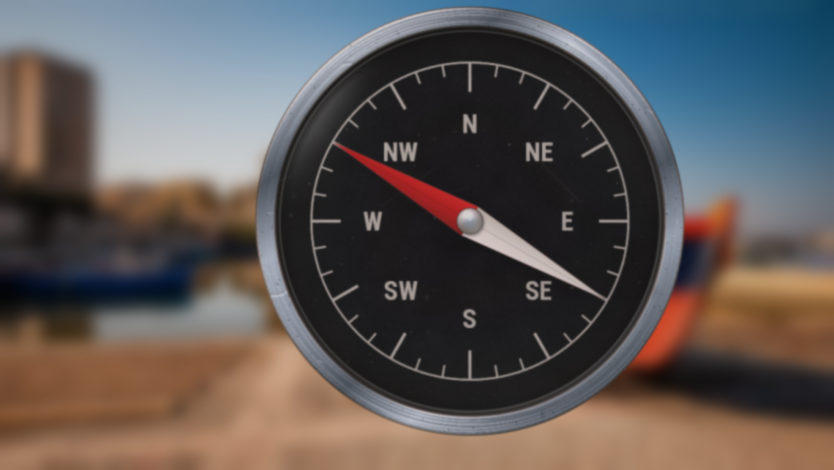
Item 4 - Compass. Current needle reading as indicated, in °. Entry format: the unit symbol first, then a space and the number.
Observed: ° 300
